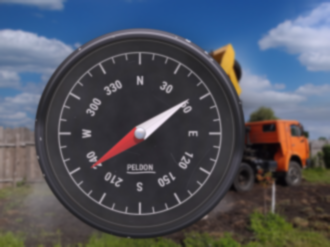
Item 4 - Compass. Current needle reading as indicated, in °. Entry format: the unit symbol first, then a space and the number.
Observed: ° 235
